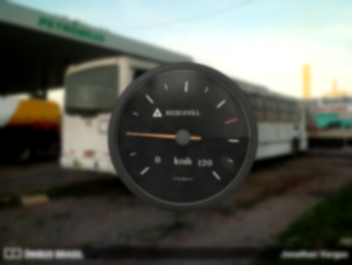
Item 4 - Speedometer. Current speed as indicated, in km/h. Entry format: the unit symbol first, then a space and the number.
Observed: km/h 20
